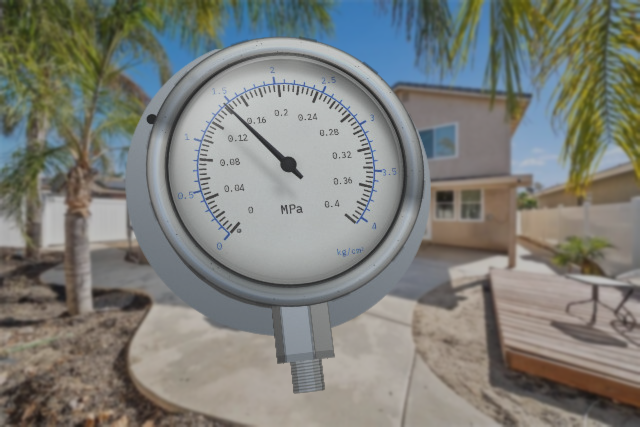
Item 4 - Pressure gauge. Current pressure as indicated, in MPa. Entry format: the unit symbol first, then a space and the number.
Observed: MPa 0.14
